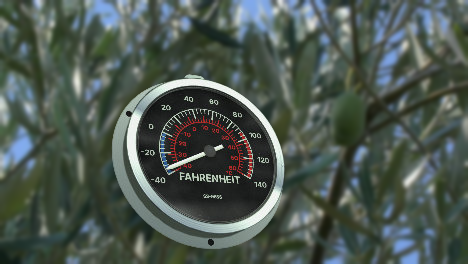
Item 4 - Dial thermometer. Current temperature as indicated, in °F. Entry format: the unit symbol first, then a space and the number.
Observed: °F -36
